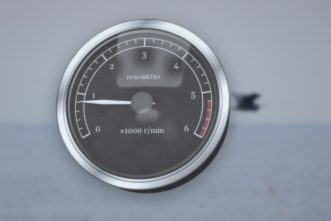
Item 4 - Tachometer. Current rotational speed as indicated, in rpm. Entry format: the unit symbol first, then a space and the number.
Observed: rpm 800
